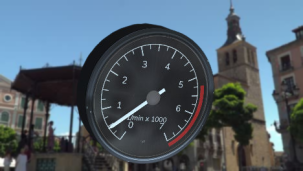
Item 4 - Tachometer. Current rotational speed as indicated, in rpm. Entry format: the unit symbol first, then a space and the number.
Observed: rpm 500
